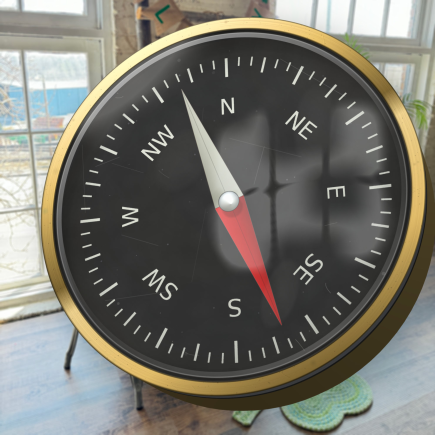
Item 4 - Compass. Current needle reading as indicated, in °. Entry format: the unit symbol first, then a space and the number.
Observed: ° 160
